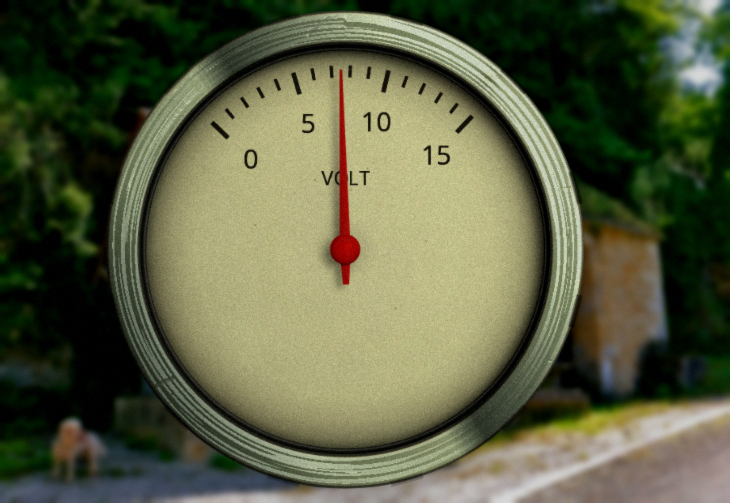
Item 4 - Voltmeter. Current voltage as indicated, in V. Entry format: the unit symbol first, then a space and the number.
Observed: V 7.5
